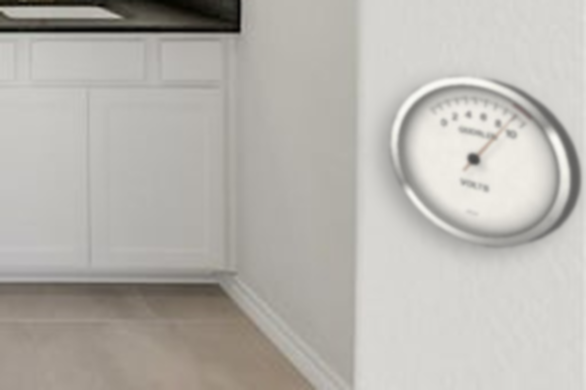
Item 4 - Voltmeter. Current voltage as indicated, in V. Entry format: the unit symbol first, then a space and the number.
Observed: V 9
